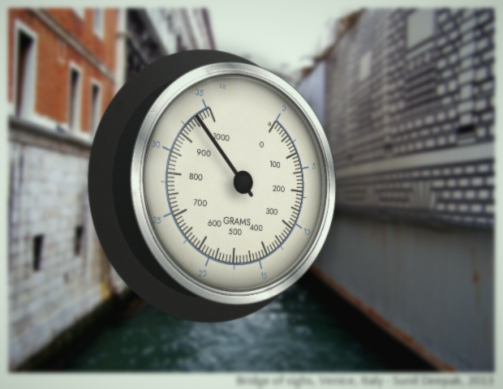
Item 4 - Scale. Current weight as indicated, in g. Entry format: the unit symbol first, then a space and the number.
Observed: g 950
